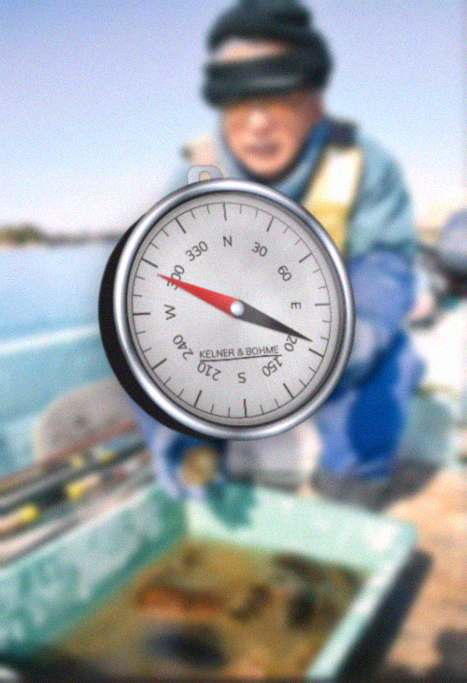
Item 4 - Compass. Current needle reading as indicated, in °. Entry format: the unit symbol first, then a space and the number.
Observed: ° 295
